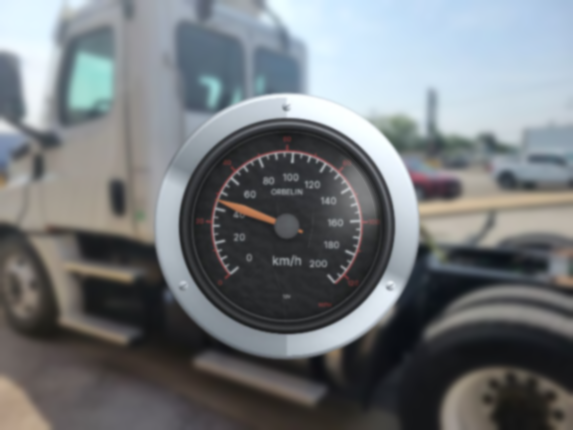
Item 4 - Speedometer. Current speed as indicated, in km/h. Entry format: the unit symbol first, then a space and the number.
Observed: km/h 45
